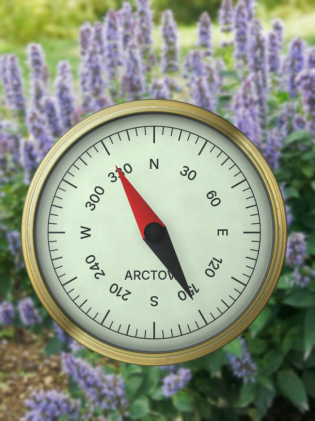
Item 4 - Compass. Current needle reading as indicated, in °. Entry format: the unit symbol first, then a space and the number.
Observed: ° 330
